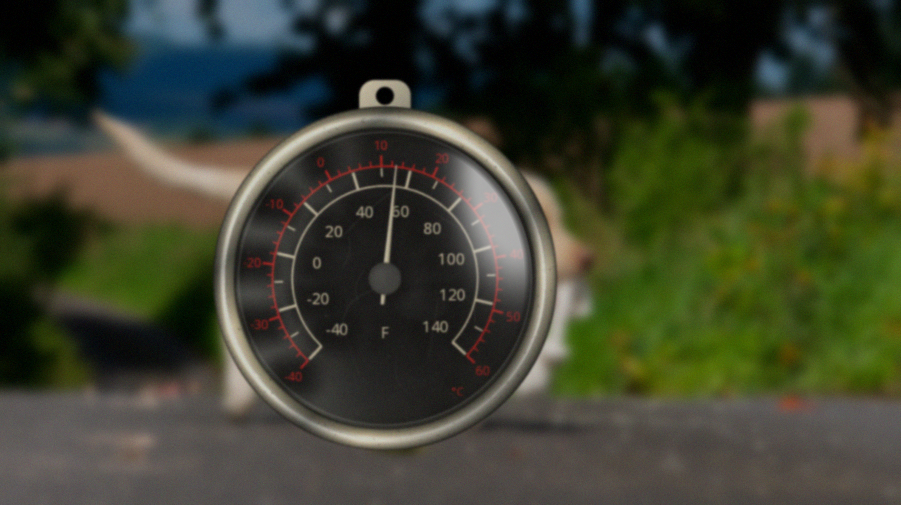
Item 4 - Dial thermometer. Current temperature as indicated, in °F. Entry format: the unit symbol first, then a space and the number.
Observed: °F 55
